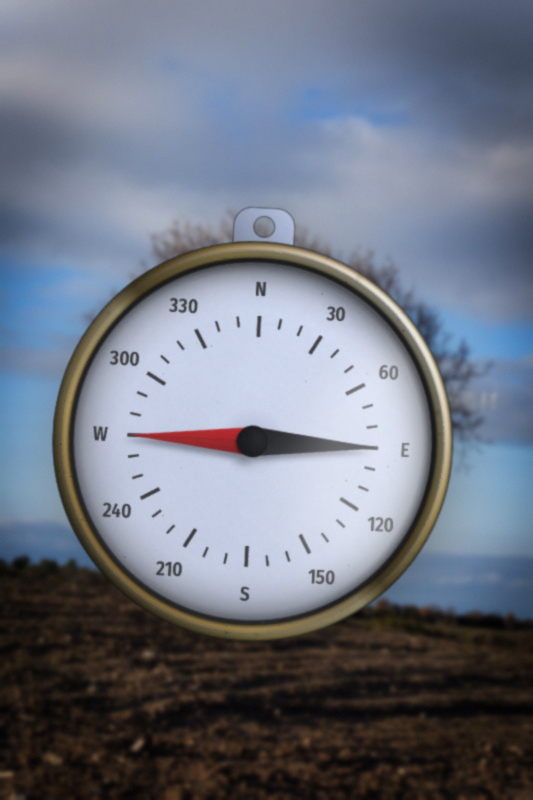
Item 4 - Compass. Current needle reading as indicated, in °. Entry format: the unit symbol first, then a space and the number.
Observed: ° 270
